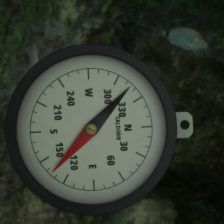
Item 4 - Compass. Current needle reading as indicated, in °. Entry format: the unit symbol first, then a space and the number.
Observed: ° 135
